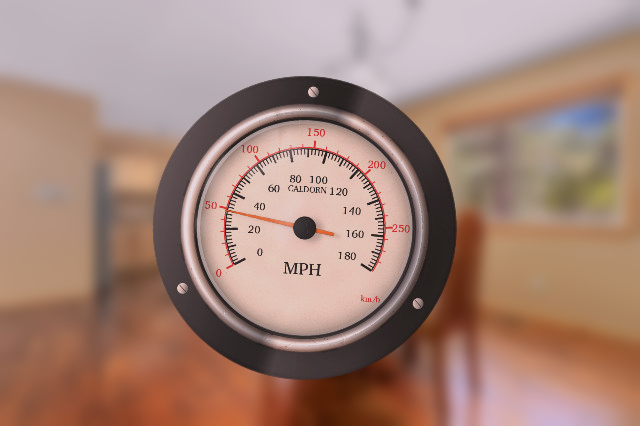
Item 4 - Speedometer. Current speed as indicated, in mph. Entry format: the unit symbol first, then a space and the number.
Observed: mph 30
